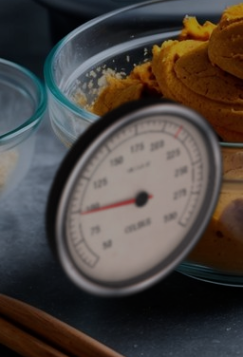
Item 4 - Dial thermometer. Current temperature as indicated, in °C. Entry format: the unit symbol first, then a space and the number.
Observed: °C 100
